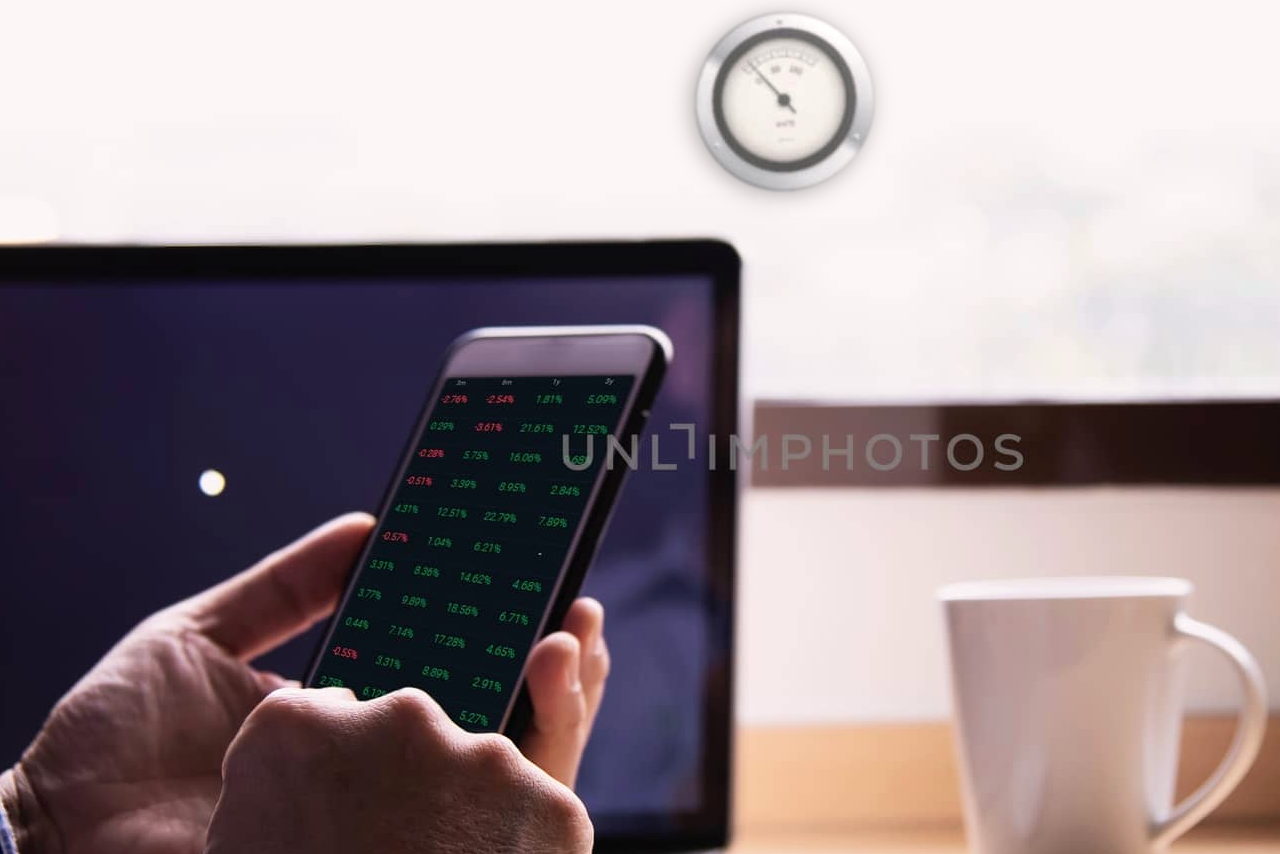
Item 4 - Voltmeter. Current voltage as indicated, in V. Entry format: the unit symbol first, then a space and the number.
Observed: V 20
